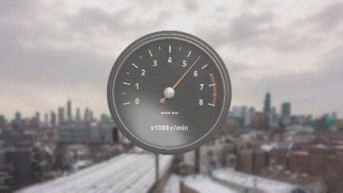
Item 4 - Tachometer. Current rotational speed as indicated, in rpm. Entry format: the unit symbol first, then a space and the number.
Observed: rpm 5500
